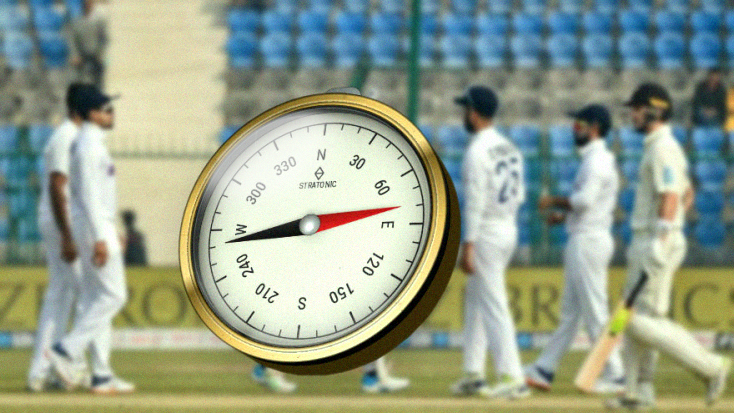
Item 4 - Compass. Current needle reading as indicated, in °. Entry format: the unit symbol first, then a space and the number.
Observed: ° 80
